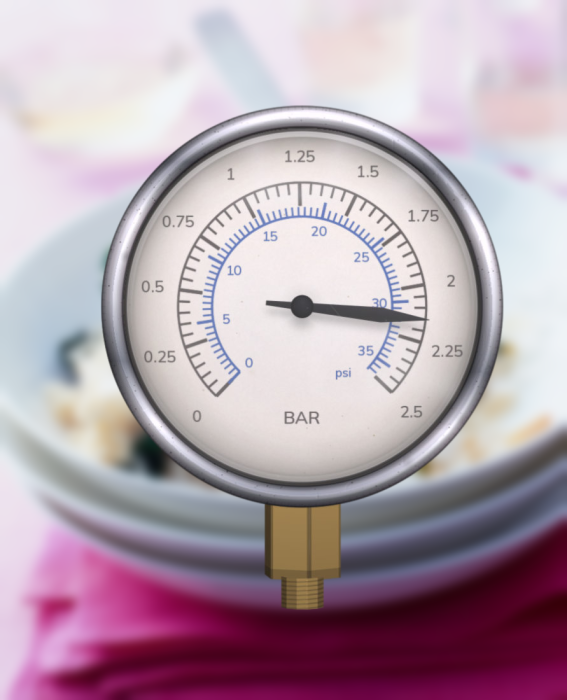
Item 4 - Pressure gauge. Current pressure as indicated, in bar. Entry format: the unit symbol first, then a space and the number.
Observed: bar 2.15
